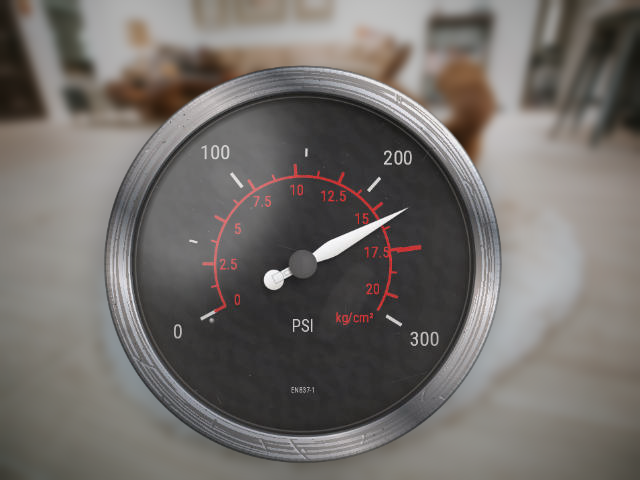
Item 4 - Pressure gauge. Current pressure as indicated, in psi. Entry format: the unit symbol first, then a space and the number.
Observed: psi 225
